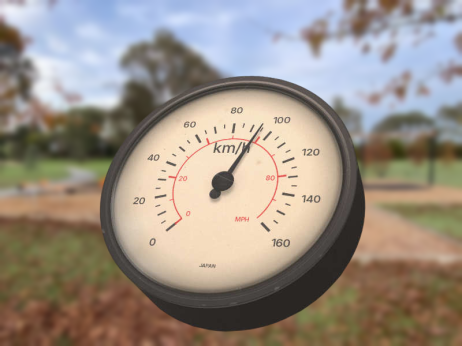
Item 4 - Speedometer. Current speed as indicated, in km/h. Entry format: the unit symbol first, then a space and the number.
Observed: km/h 95
